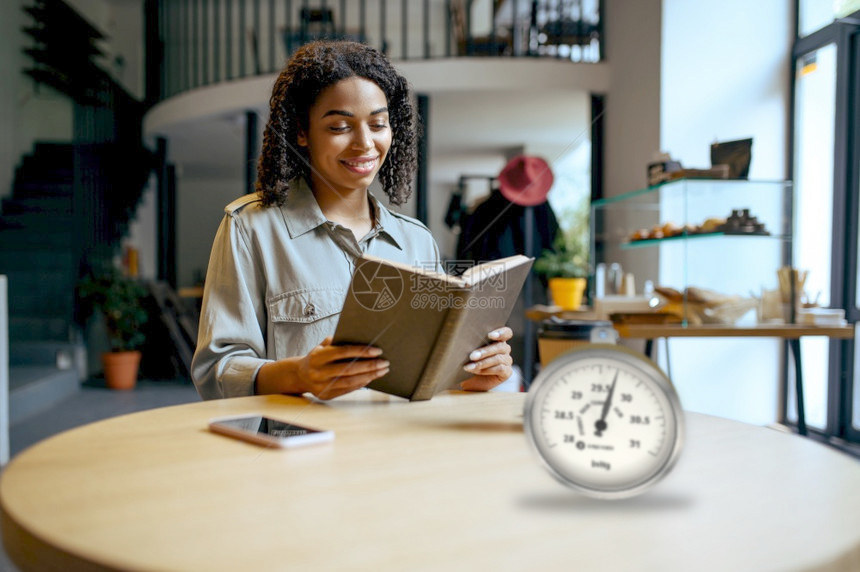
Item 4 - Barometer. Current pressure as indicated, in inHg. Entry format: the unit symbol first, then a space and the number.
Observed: inHg 29.7
